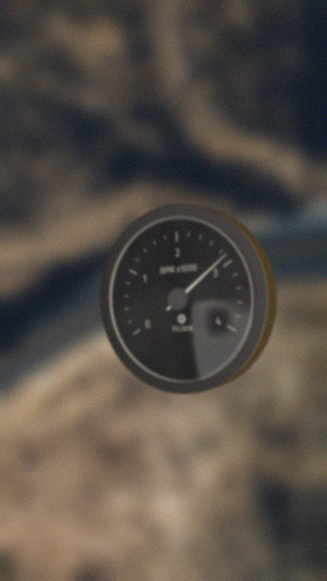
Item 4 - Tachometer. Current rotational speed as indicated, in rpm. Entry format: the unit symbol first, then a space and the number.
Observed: rpm 2900
